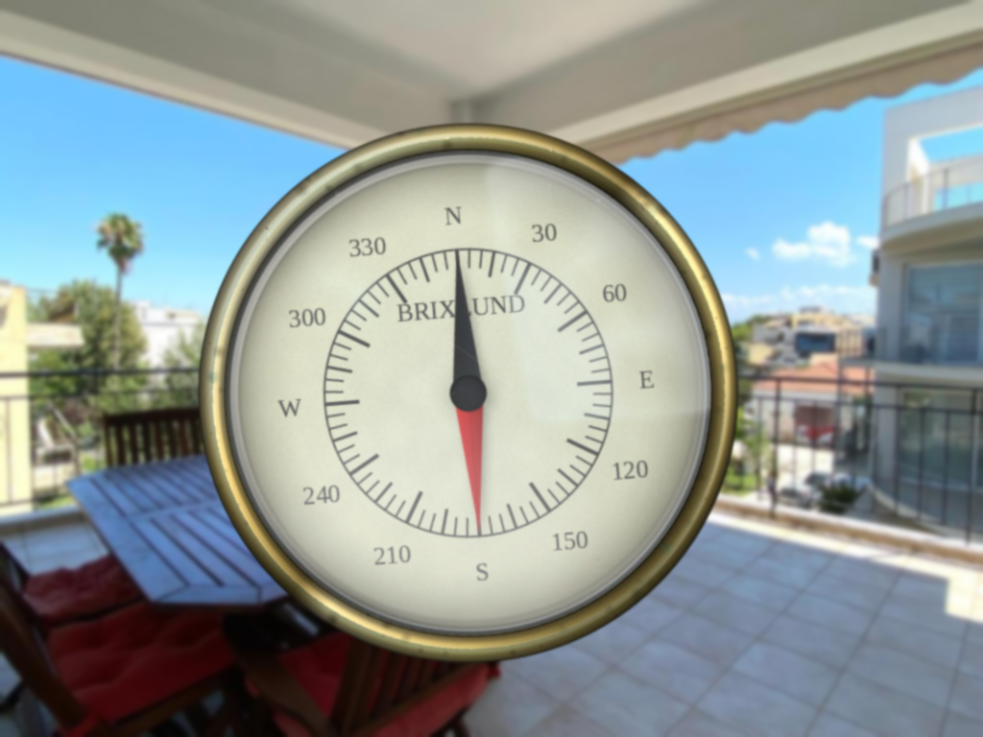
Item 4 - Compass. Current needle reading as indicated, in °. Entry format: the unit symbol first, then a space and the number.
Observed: ° 180
